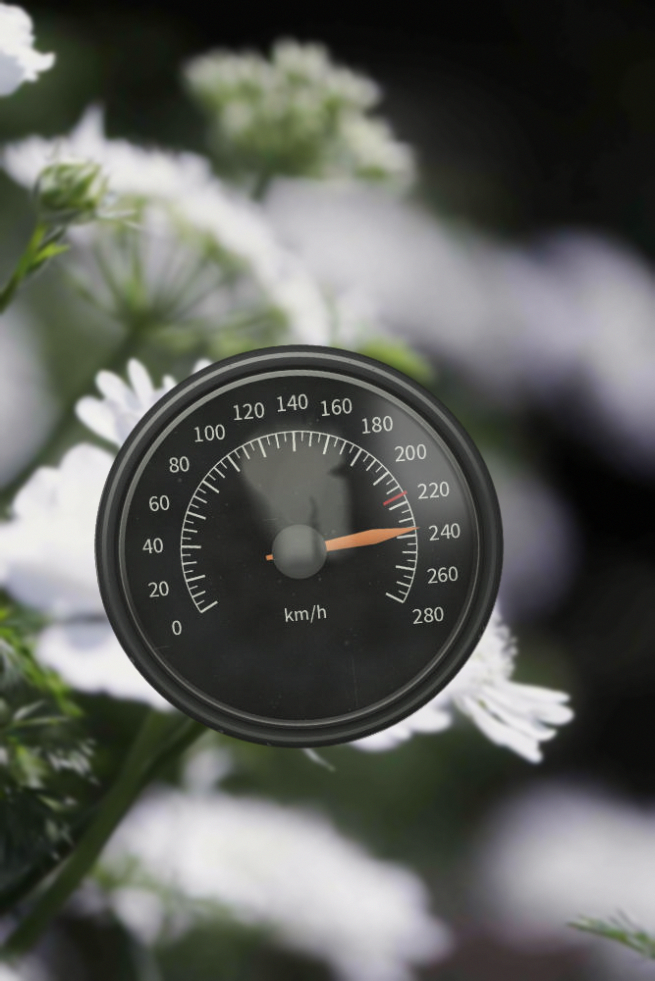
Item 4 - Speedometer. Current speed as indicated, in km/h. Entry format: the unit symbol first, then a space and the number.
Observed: km/h 235
